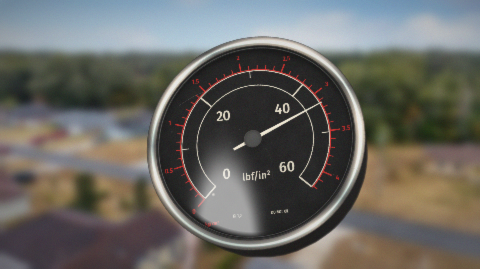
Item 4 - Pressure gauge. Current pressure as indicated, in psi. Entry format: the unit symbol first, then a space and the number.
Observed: psi 45
